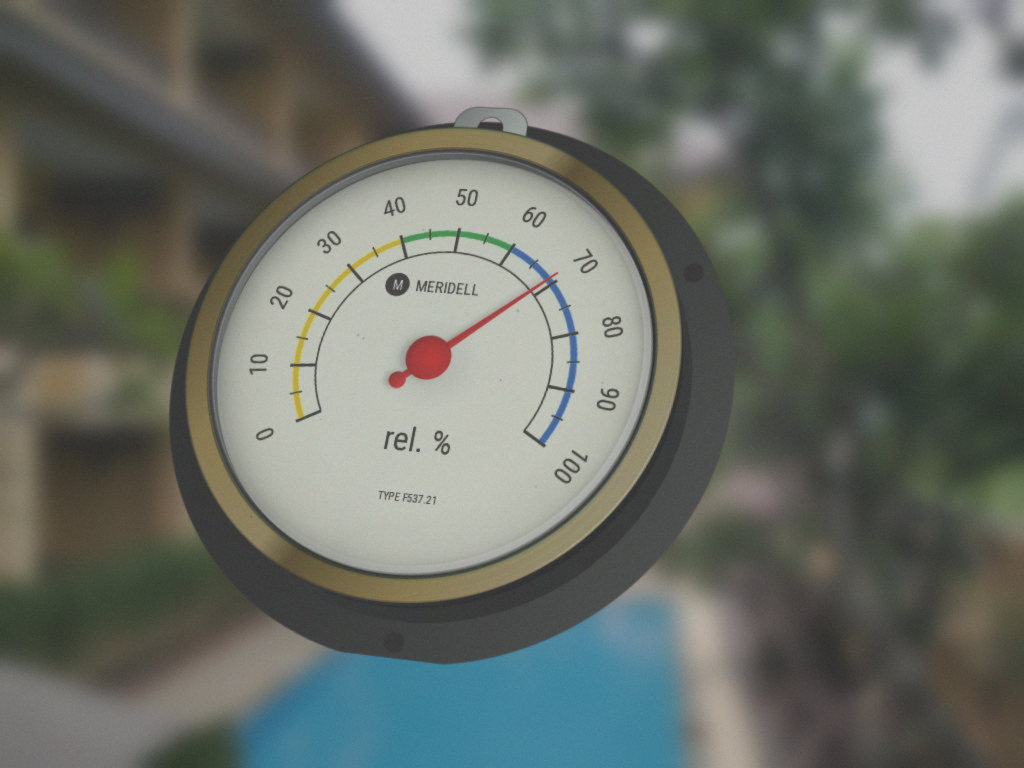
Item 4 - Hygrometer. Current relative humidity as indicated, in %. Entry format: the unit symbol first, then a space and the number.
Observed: % 70
